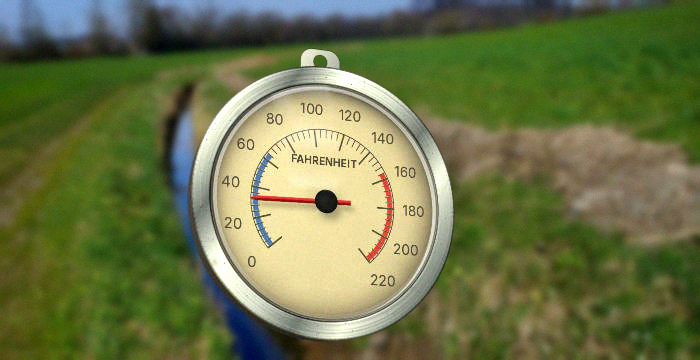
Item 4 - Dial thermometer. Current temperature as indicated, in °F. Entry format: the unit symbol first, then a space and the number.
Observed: °F 32
